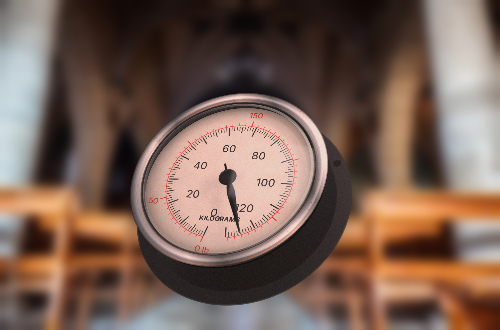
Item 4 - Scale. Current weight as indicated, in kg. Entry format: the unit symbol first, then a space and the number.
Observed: kg 125
